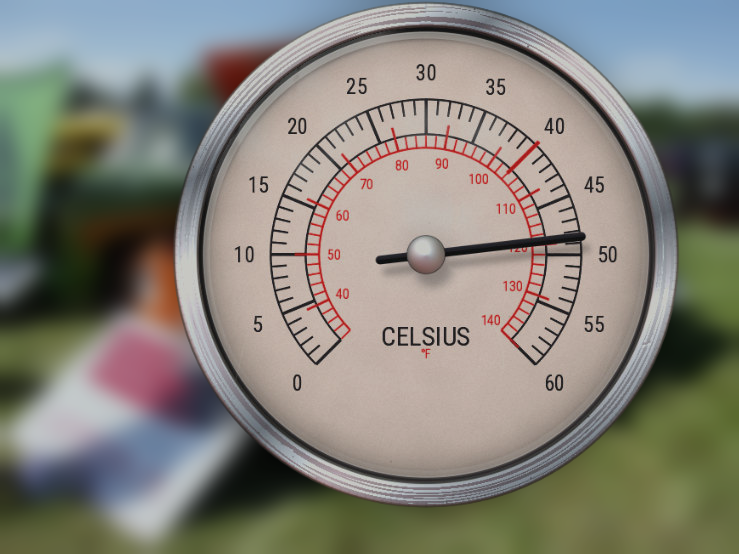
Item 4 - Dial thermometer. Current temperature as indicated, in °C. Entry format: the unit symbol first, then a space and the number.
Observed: °C 48.5
